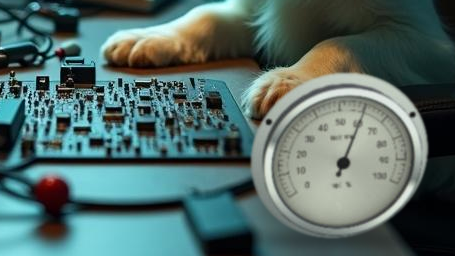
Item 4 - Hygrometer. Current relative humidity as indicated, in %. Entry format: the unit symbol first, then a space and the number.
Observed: % 60
